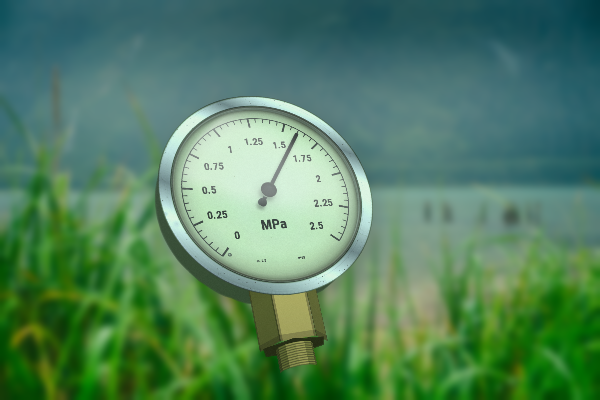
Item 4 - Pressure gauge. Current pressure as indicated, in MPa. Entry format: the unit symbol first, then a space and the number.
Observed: MPa 1.6
